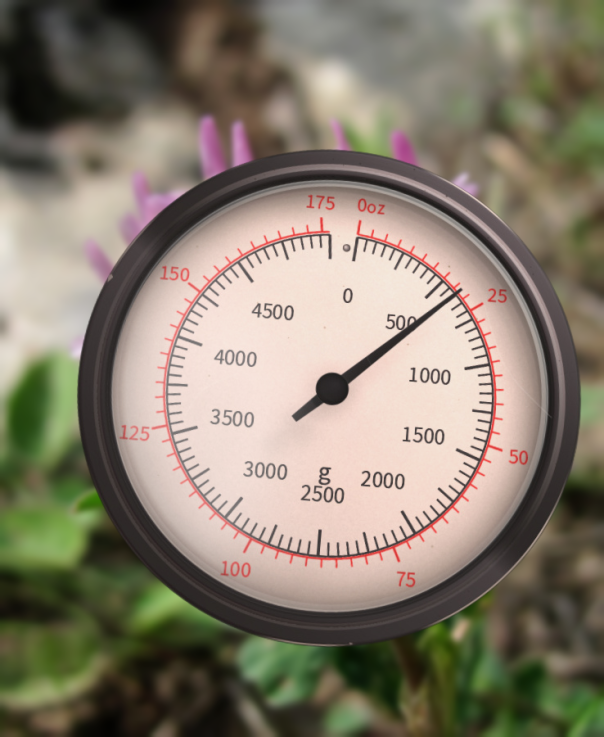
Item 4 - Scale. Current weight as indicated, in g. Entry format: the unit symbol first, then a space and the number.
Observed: g 600
